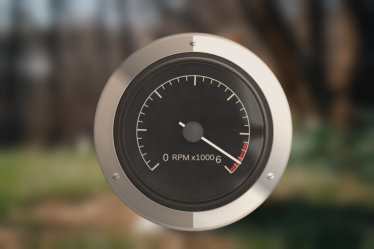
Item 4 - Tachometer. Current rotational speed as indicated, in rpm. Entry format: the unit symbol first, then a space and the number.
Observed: rpm 5700
